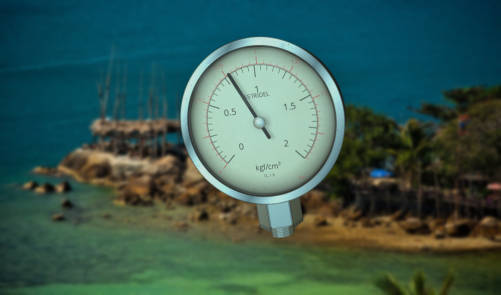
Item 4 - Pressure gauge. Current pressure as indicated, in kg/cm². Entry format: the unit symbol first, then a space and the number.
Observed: kg/cm² 0.8
